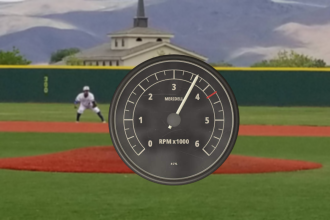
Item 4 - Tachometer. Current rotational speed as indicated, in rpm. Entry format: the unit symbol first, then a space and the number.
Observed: rpm 3625
